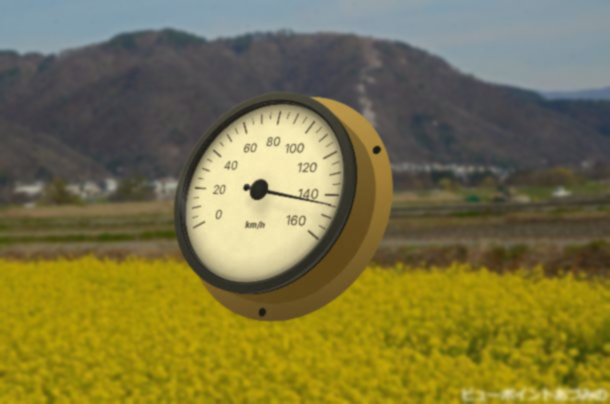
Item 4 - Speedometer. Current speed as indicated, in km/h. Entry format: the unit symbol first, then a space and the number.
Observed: km/h 145
